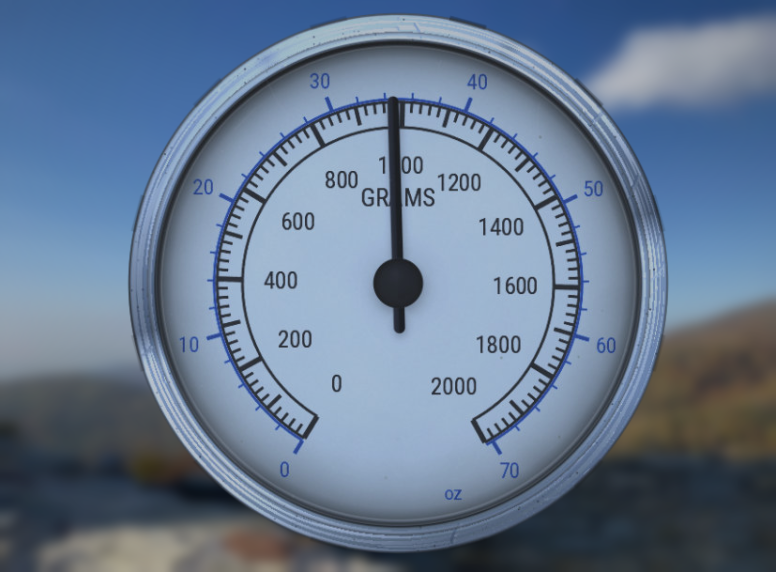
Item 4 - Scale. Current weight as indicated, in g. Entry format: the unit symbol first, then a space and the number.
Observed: g 980
